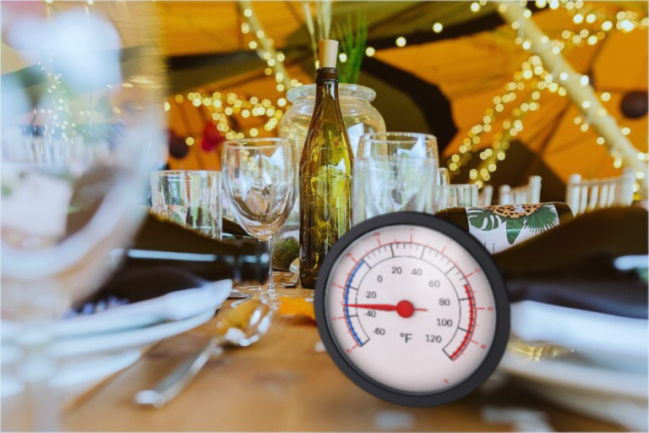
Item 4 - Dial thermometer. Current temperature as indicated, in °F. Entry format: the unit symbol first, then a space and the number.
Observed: °F -32
